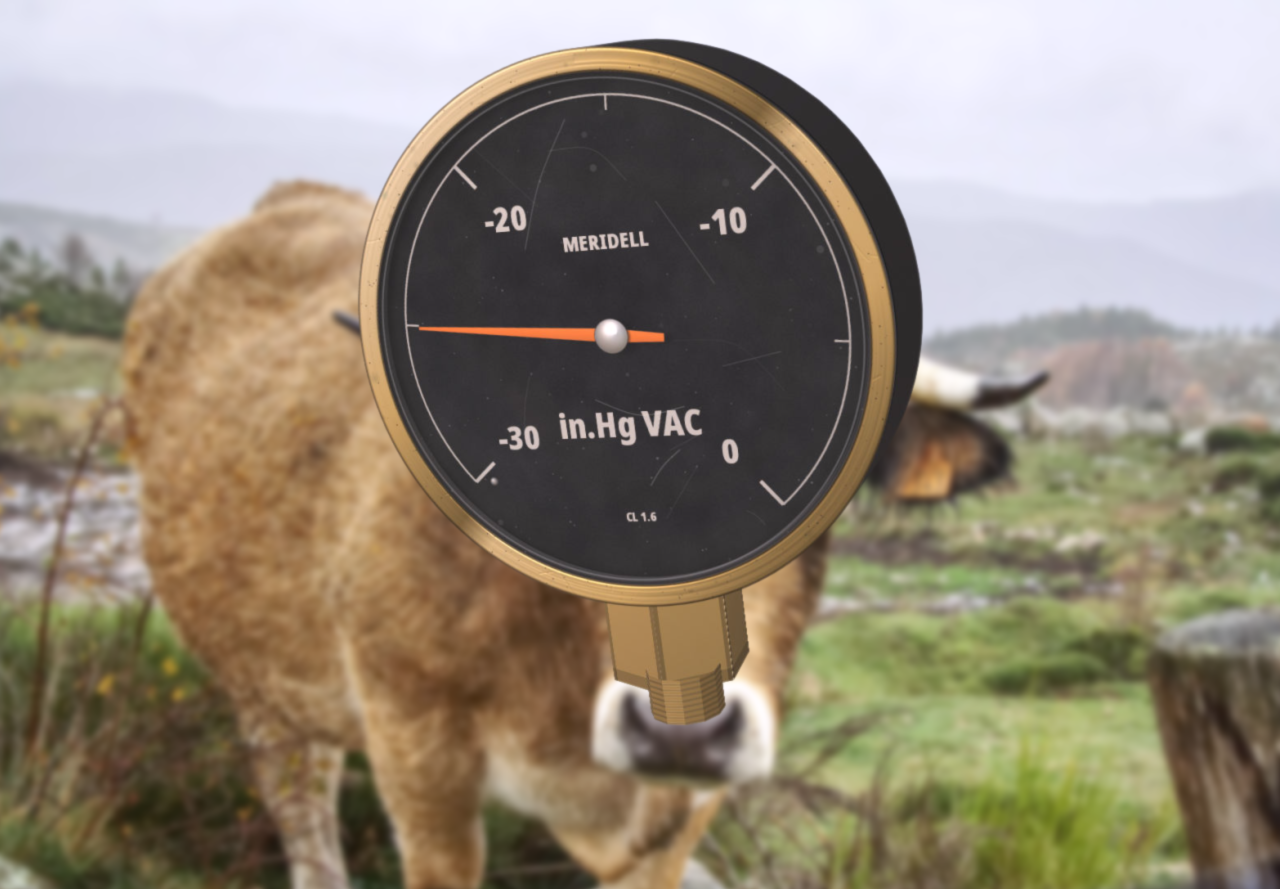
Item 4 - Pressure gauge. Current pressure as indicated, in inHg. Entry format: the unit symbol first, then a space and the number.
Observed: inHg -25
